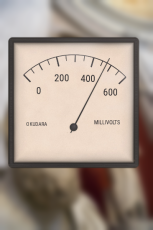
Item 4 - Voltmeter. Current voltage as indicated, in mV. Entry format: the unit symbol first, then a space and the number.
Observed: mV 475
